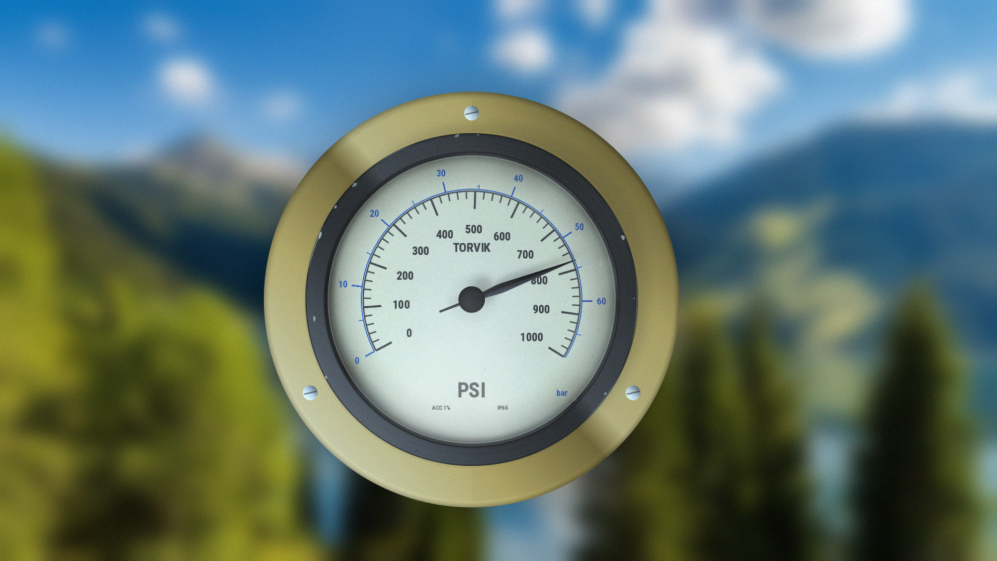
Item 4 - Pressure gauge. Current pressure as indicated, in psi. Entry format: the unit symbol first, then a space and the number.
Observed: psi 780
